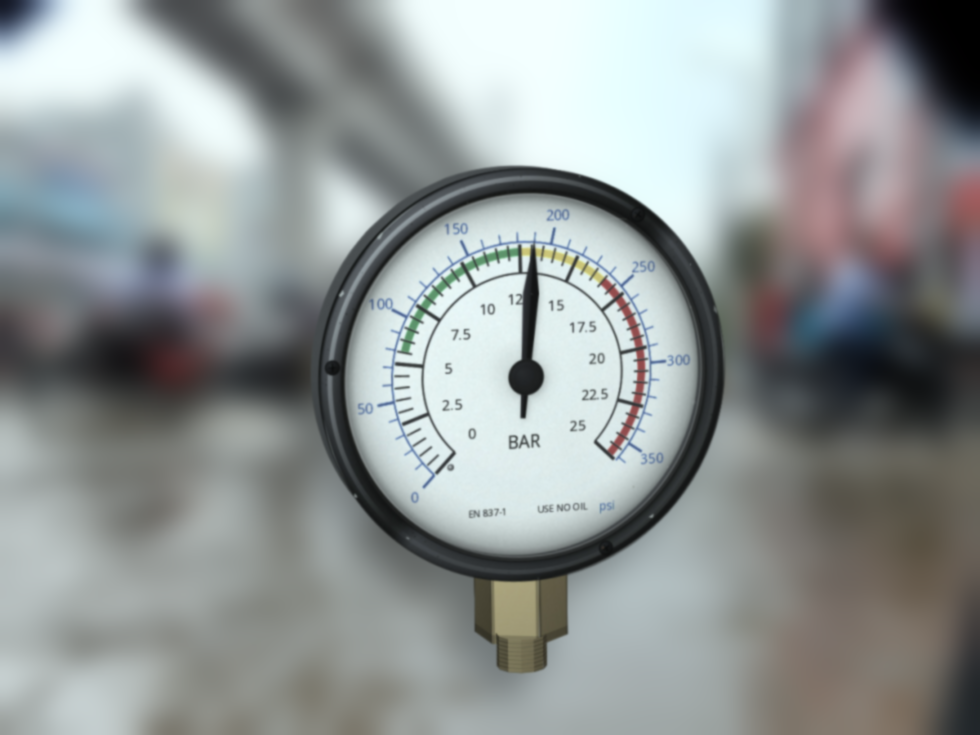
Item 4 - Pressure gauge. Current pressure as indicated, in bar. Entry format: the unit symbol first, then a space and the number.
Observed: bar 13
